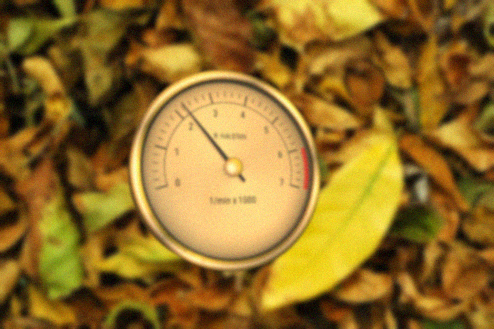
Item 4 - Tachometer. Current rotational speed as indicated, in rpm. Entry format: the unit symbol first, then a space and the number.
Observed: rpm 2200
